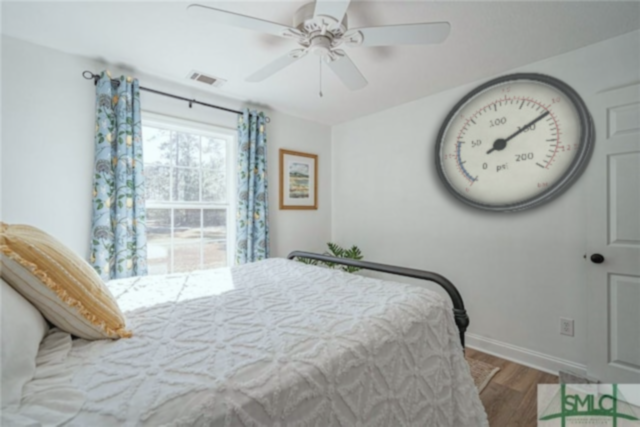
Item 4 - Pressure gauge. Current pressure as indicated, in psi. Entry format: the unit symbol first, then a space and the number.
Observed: psi 150
